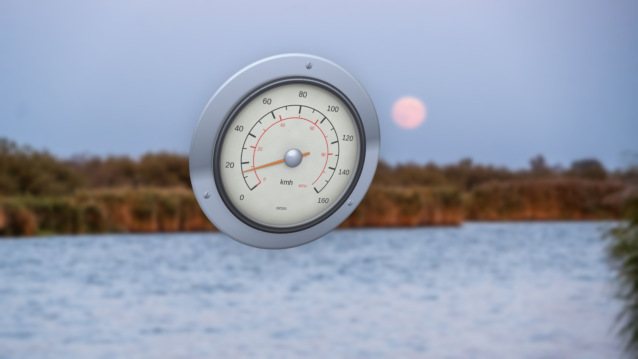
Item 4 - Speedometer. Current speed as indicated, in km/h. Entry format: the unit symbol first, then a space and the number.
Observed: km/h 15
